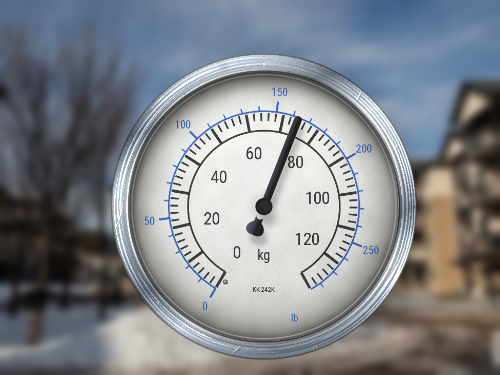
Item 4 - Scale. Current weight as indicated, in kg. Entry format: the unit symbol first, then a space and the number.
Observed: kg 74
